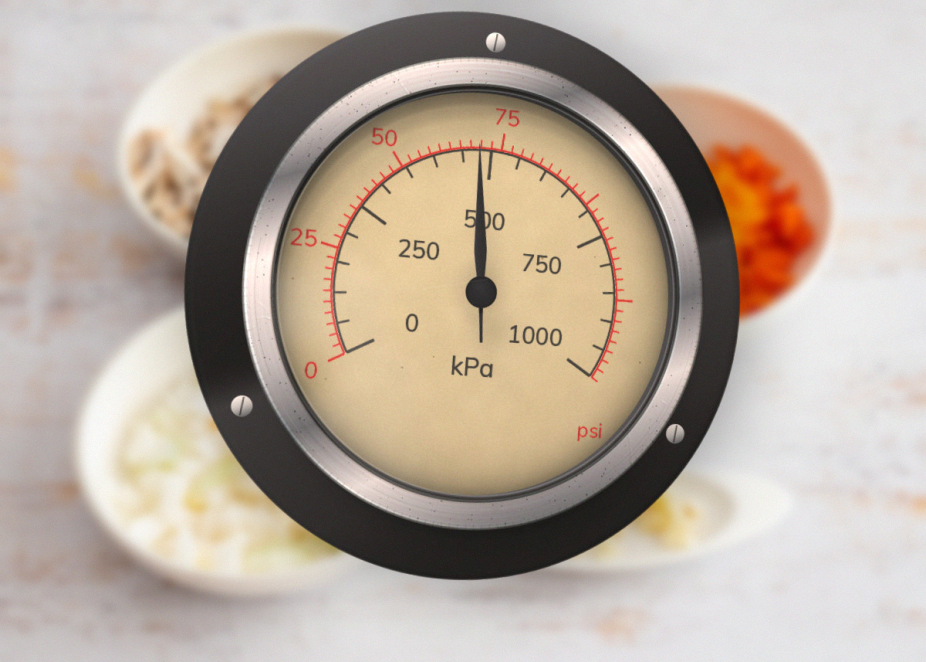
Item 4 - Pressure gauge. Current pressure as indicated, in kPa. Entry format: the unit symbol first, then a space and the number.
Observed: kPa 475
